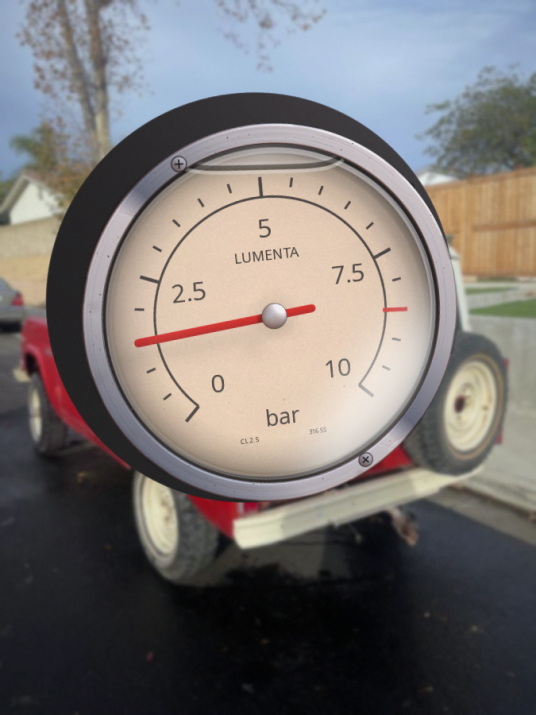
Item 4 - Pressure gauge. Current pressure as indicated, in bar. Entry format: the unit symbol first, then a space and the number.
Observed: bar 1.5
